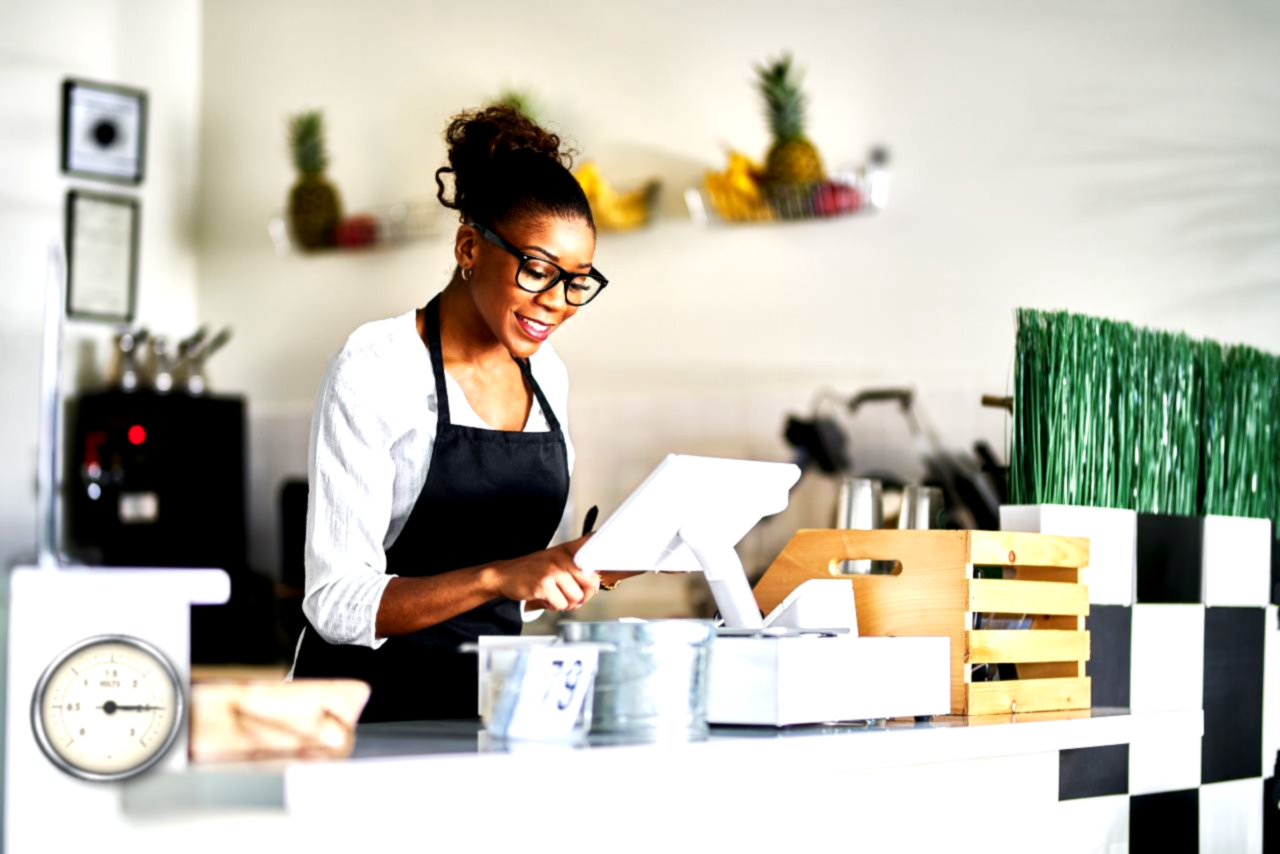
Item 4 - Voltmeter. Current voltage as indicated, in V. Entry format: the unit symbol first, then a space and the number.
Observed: V 2.5
